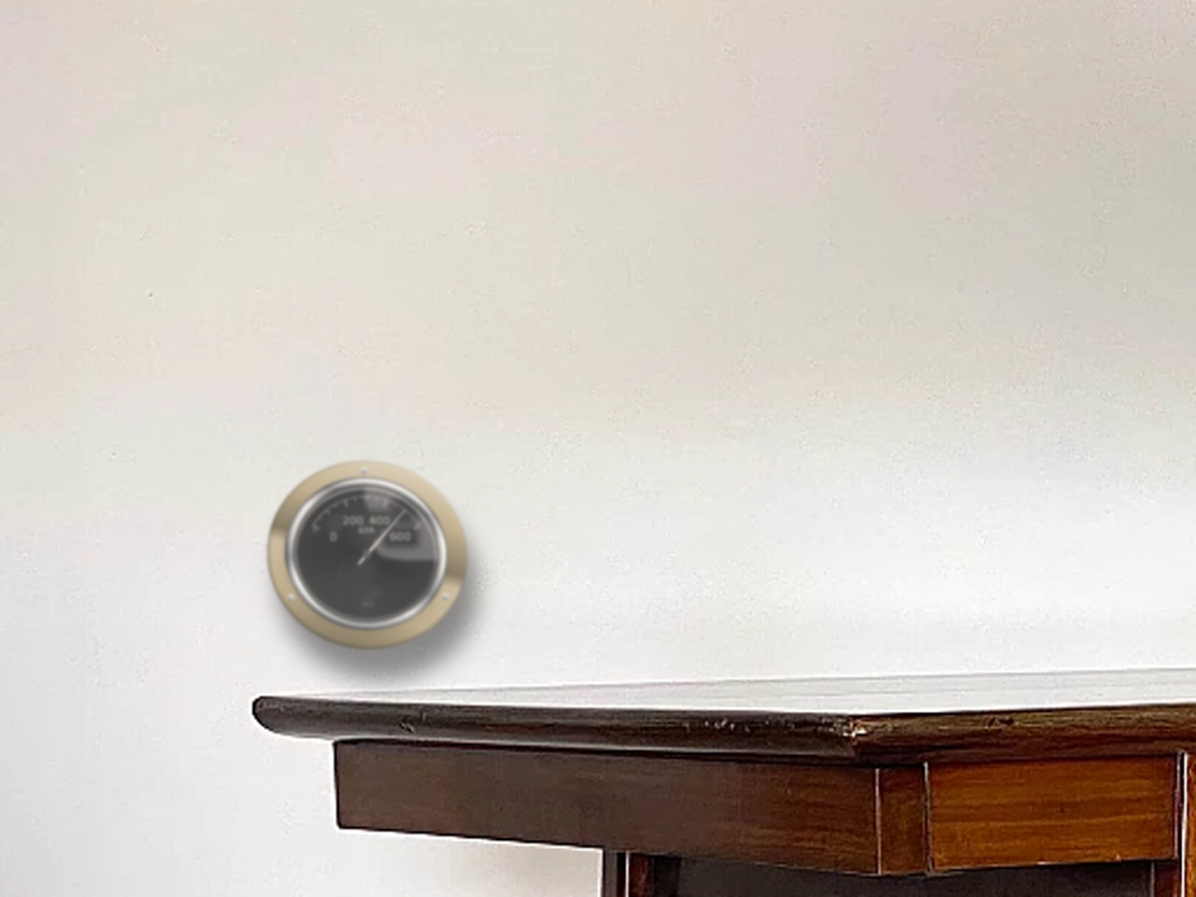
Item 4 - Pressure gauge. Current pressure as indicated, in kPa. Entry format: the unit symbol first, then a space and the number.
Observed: kPa 500
